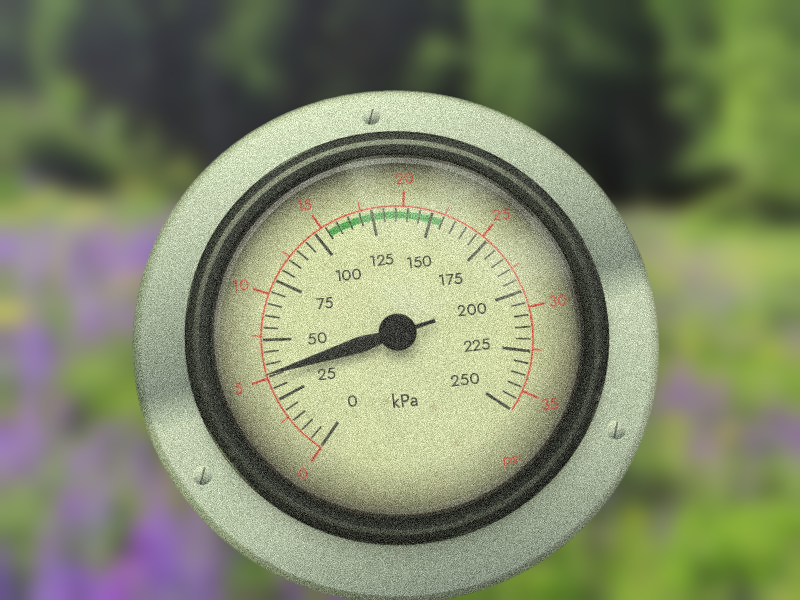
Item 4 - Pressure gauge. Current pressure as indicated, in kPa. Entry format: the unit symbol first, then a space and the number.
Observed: kPa 35
